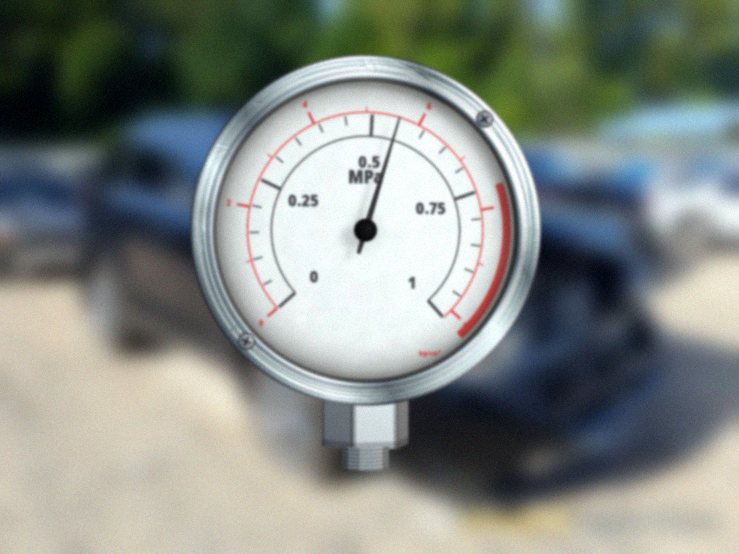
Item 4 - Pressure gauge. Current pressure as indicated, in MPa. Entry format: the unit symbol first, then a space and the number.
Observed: MPa 0.55
